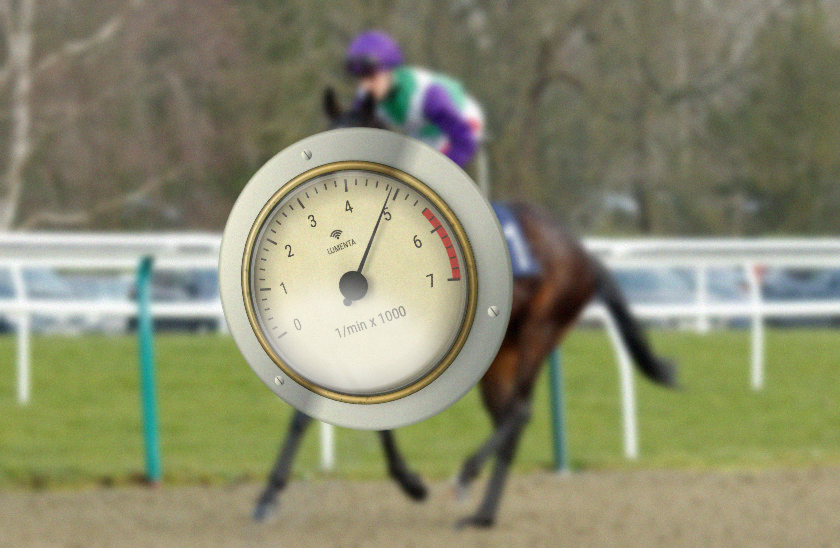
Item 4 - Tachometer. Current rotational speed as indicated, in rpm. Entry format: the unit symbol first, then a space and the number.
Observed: rpm 4900
